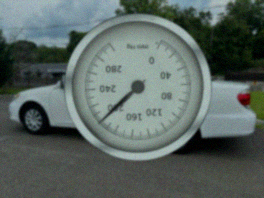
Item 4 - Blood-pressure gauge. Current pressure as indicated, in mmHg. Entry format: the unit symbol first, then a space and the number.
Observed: mmHg 200
